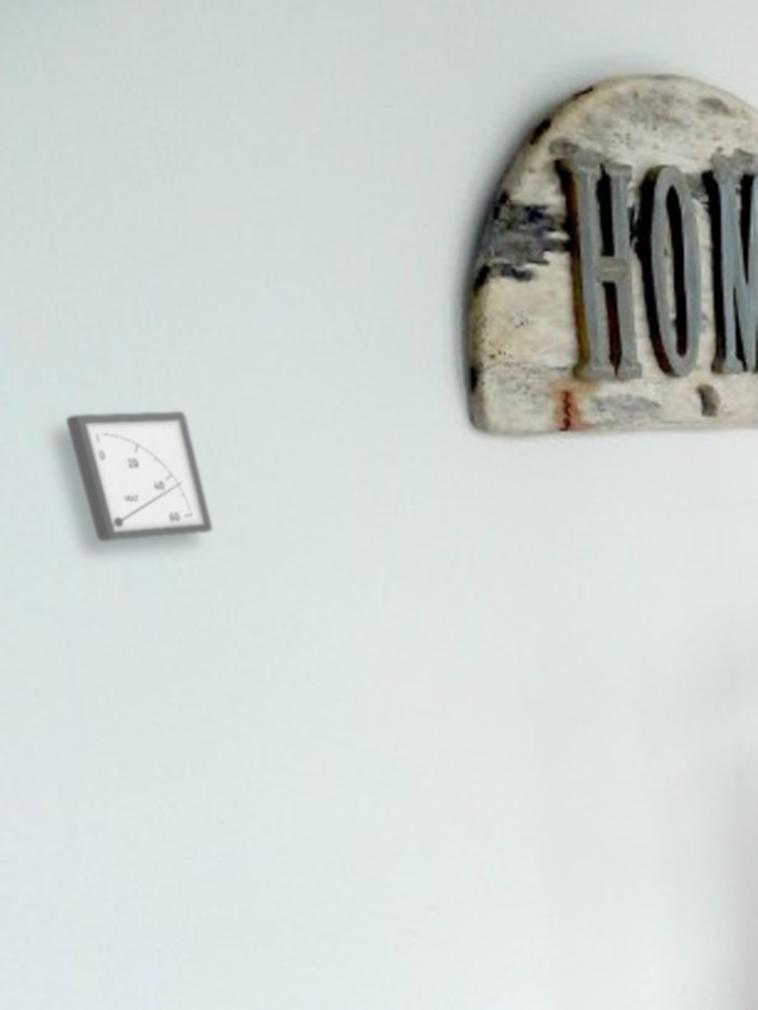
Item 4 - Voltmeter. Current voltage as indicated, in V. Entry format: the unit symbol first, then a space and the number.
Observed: V 45
